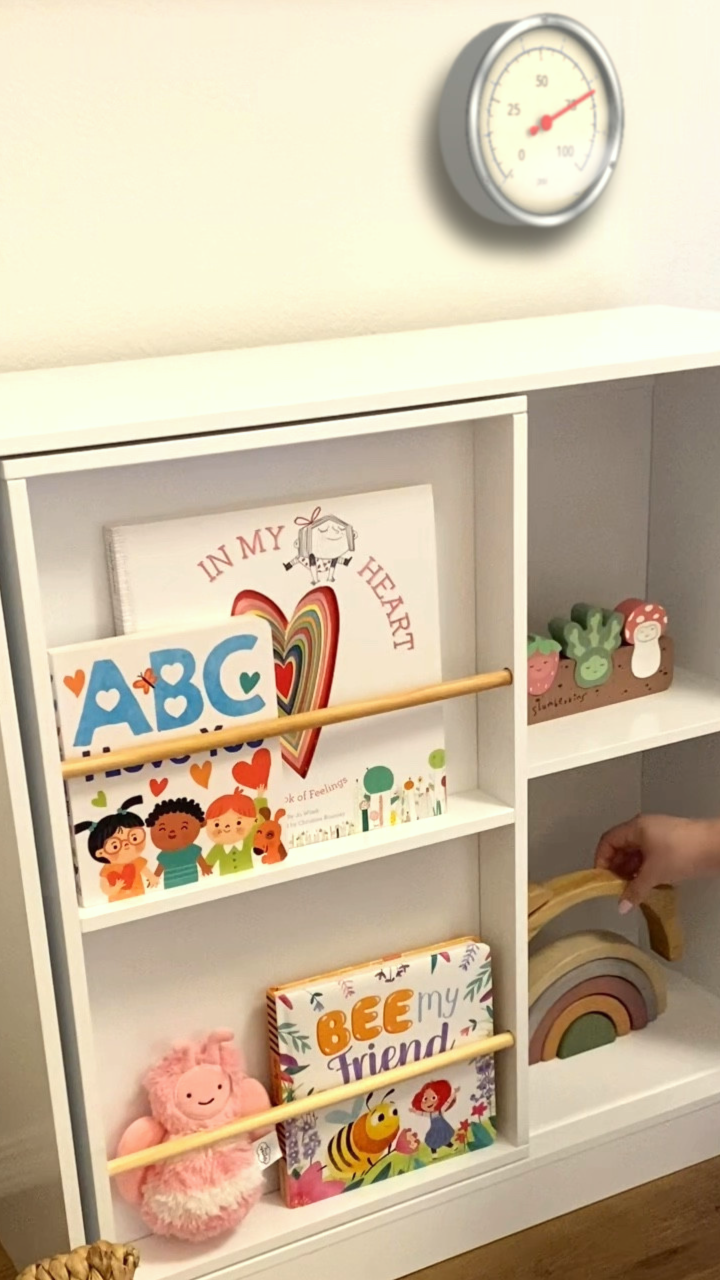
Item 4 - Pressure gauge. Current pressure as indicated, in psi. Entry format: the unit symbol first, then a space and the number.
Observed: psi 75
